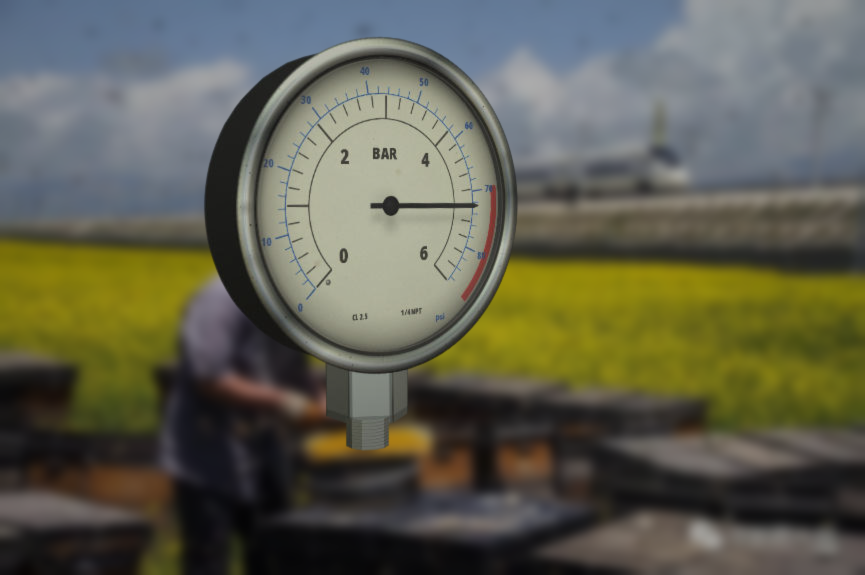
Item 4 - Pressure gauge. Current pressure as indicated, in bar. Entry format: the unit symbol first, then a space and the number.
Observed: bar 5
